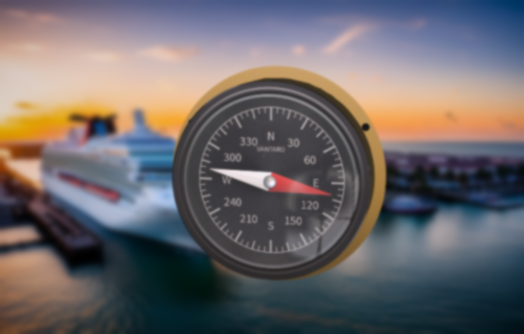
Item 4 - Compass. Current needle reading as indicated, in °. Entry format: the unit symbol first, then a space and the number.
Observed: ° 100
